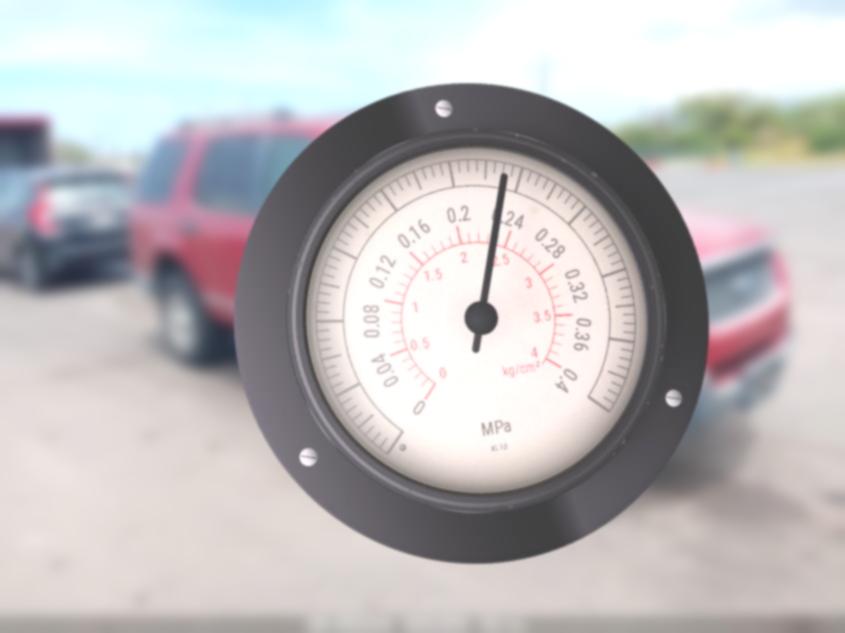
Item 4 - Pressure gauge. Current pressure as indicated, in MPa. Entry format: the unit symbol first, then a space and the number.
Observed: MPa 0.23
